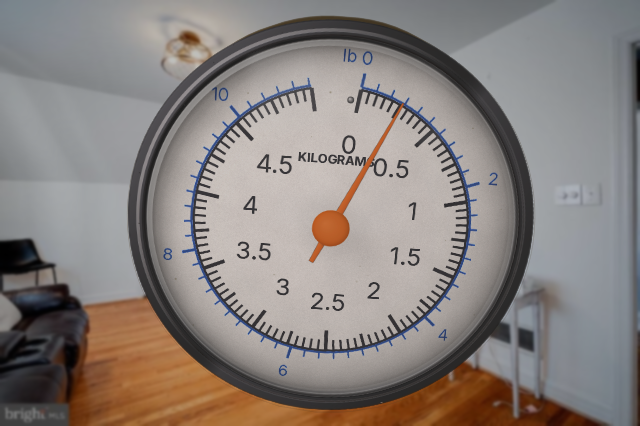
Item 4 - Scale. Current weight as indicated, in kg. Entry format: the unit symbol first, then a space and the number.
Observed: kg 0.25
